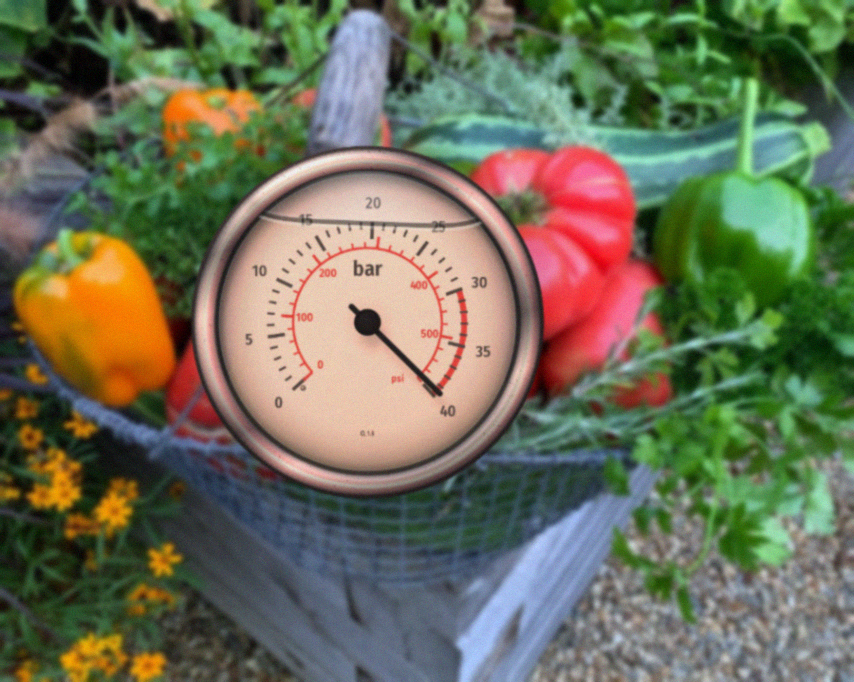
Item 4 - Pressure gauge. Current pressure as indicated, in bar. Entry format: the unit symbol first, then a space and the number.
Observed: bar 39.5
